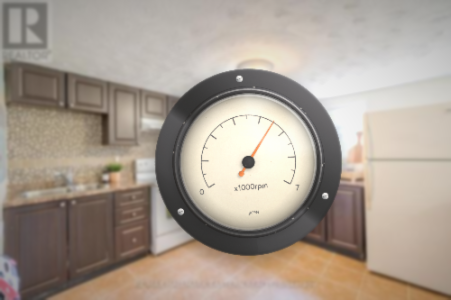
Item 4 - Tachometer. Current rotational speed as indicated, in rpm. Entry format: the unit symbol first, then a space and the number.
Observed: rpm 4500
